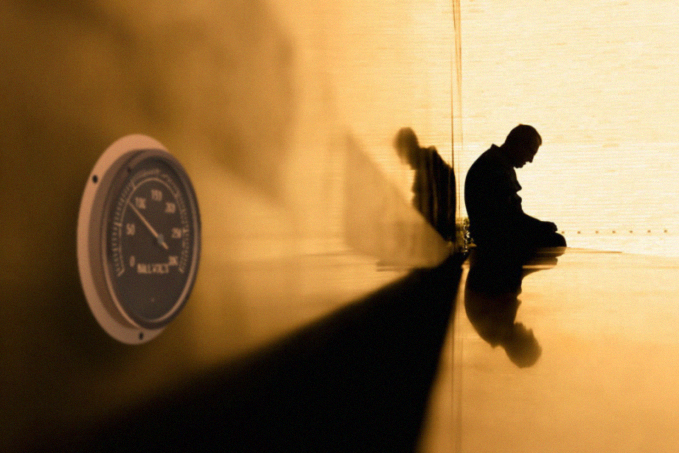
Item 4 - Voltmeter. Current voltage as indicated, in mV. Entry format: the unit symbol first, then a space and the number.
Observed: mV 75
